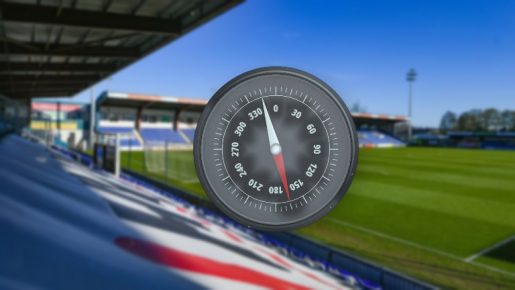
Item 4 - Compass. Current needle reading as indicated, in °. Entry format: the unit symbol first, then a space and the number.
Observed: ° 165
